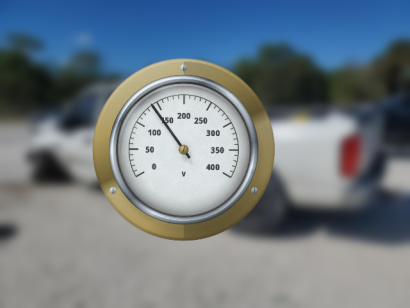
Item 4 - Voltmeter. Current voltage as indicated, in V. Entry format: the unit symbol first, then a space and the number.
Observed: V 140
